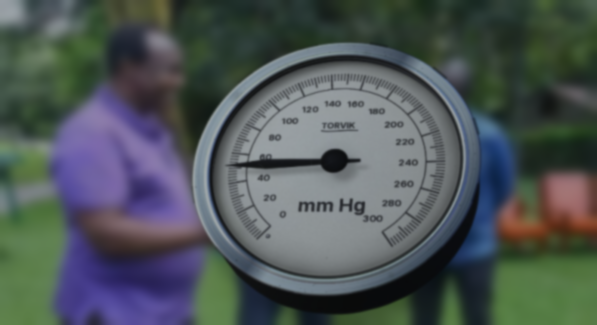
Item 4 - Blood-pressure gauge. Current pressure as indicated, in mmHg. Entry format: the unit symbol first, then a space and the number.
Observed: mmHg 50
